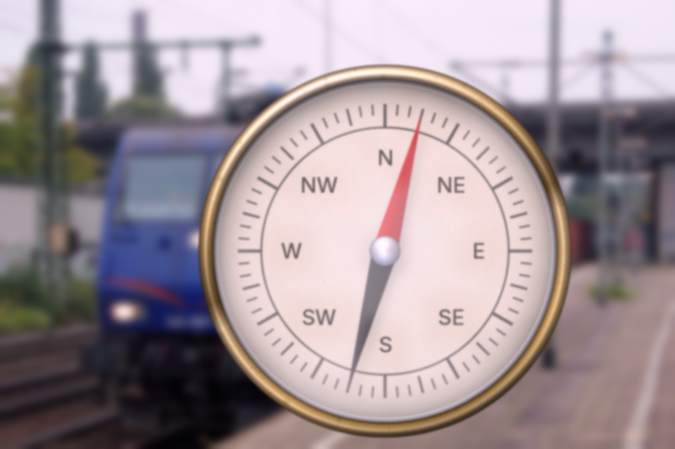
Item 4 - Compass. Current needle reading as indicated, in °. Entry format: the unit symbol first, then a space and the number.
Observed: ° 15
